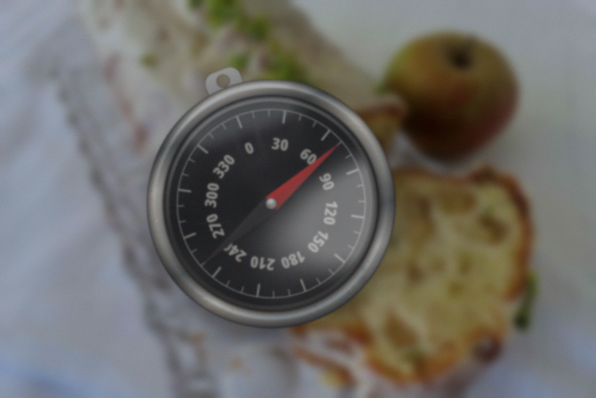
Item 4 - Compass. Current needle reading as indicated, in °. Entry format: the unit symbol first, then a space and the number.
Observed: ° 70
